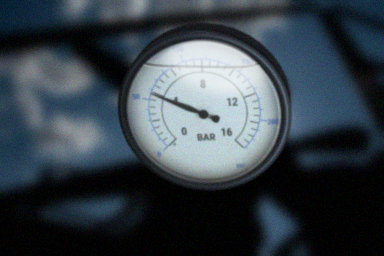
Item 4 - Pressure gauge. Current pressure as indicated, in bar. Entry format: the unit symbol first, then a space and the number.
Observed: bar 4
